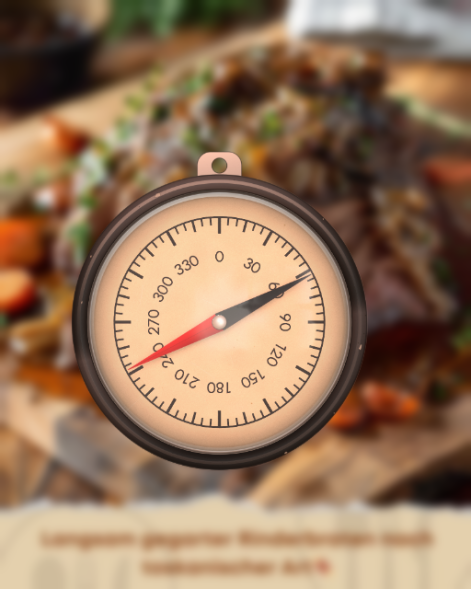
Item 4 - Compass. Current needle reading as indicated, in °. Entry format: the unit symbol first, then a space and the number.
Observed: ° 242.5
